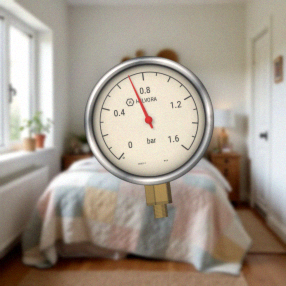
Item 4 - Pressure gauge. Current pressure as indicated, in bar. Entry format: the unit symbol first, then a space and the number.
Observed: bar 0.7
